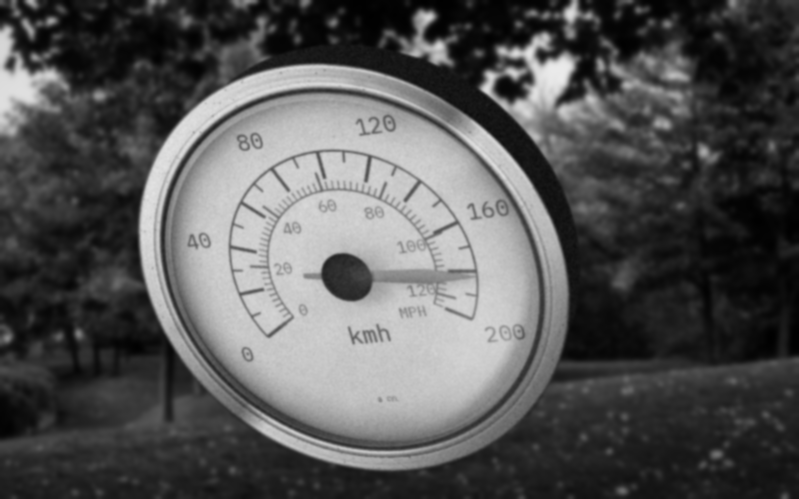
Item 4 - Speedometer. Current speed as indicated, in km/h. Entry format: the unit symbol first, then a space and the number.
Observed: km/h 180
